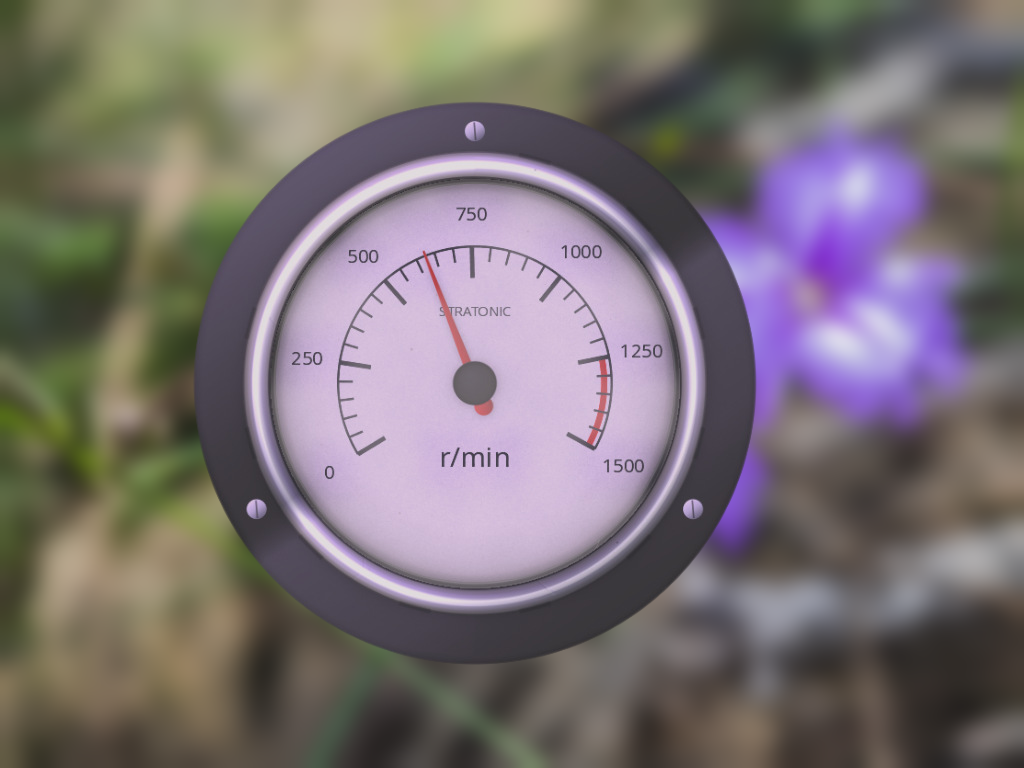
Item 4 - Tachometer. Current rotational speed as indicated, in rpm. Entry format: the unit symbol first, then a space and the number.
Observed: rpm 625
